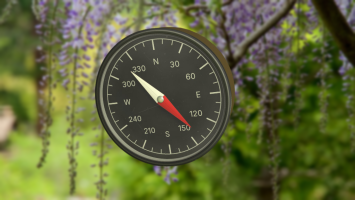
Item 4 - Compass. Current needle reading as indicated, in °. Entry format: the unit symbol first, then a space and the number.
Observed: ° 140
